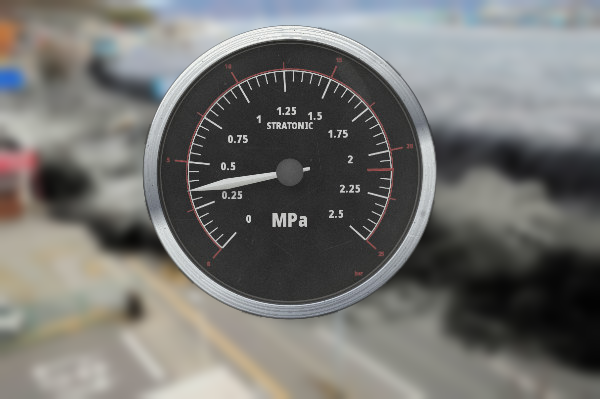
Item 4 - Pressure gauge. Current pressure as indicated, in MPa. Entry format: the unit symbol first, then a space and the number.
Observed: MPa 0.35
